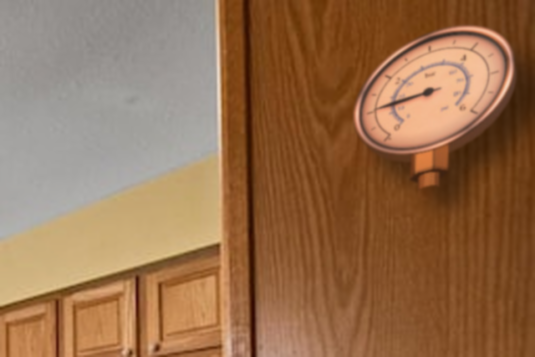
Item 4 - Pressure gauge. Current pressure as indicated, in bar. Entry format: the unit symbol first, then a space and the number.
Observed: bar 1
